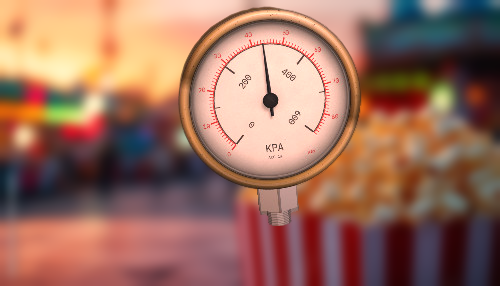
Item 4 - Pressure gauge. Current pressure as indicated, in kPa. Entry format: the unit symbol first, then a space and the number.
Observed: kPa 300
